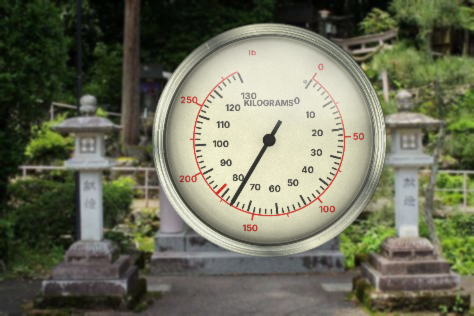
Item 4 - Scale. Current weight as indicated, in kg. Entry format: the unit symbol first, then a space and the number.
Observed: kg 76
